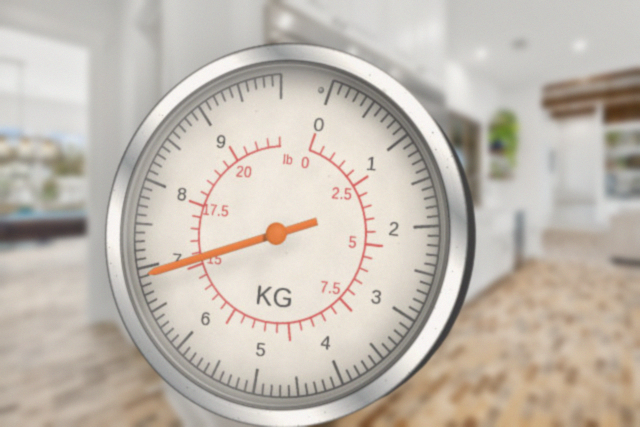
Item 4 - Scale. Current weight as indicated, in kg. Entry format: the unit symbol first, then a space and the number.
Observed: kg 6.9
